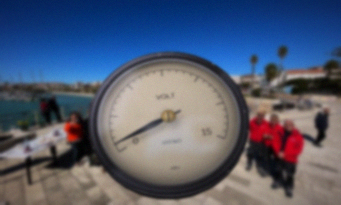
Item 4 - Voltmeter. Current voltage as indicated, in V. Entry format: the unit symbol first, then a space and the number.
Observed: V 0.5
